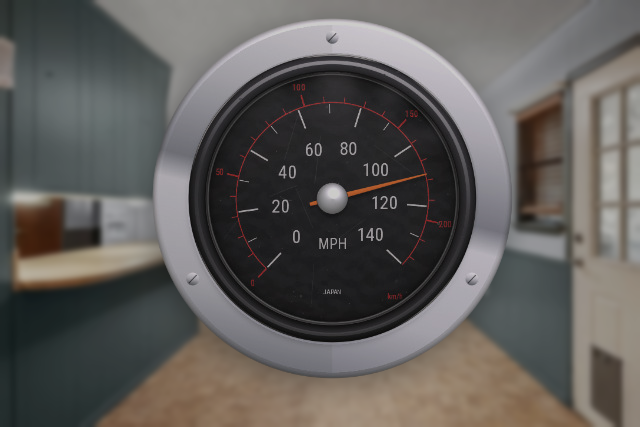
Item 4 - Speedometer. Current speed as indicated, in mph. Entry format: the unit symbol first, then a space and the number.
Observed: mph 110
